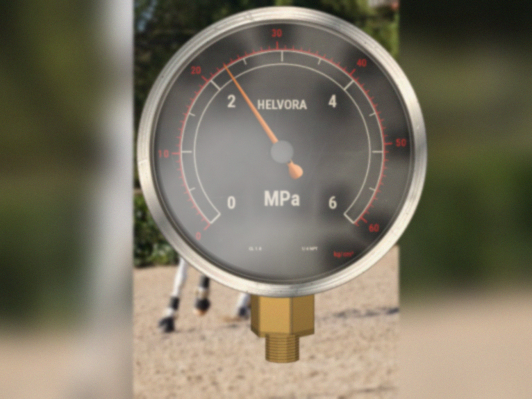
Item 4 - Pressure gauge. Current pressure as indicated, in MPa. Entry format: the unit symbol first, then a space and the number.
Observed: MPa 2.25
